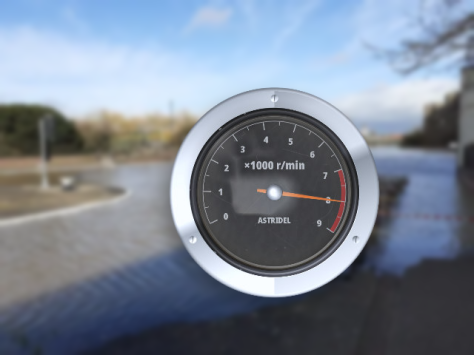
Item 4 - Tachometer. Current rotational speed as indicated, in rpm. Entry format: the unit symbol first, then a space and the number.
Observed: rpm 8000
